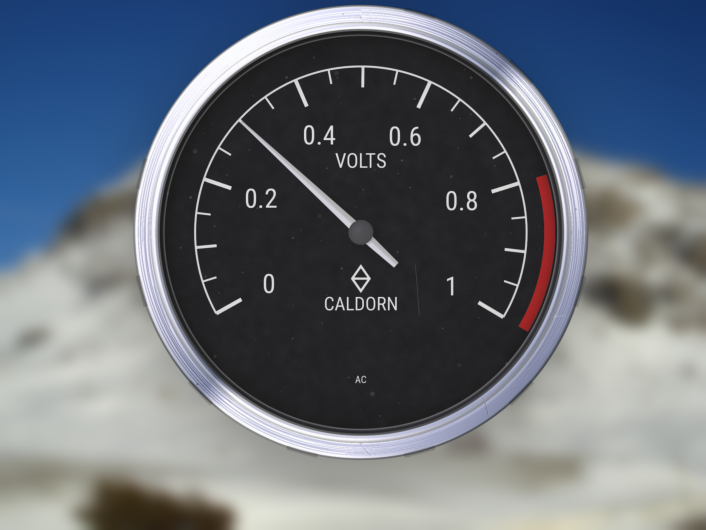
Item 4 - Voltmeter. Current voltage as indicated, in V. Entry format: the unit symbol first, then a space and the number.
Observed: V 0.3
